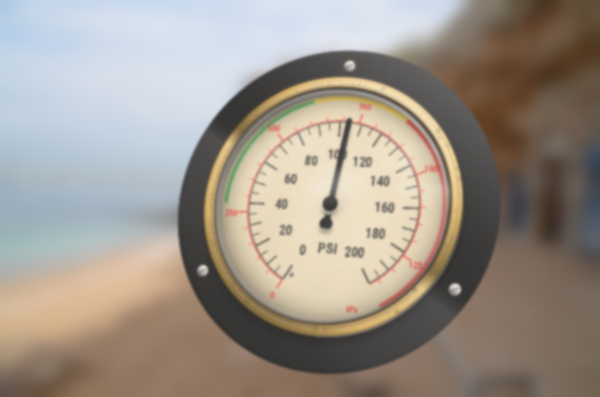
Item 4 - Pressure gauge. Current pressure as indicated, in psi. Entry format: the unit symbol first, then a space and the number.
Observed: psi 105
